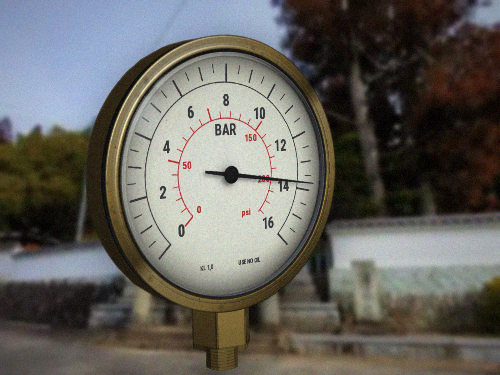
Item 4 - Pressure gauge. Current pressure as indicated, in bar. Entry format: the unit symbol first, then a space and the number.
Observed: bar 13.75
